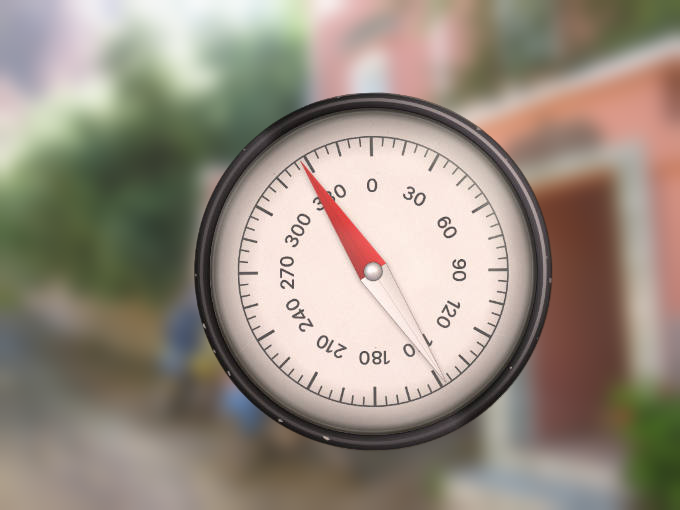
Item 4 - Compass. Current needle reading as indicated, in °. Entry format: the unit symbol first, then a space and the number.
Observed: ° 327.5
